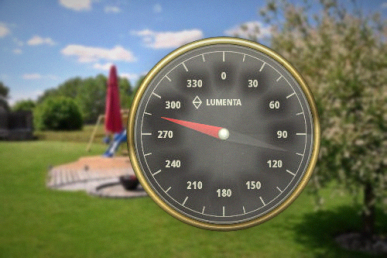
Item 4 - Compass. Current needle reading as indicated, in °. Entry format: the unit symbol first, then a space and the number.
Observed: ° 285
